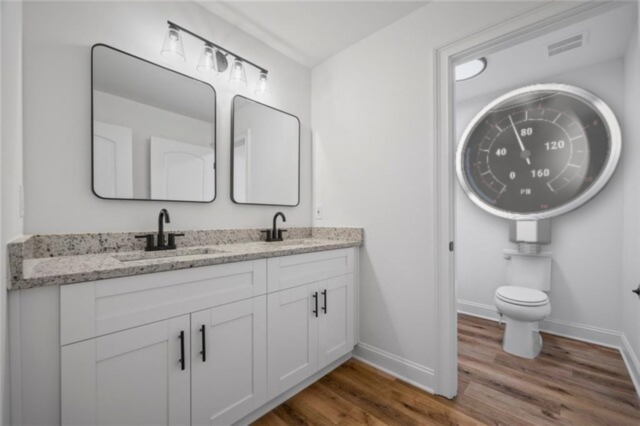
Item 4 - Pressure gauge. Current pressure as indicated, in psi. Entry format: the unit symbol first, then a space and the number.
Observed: psi 70
